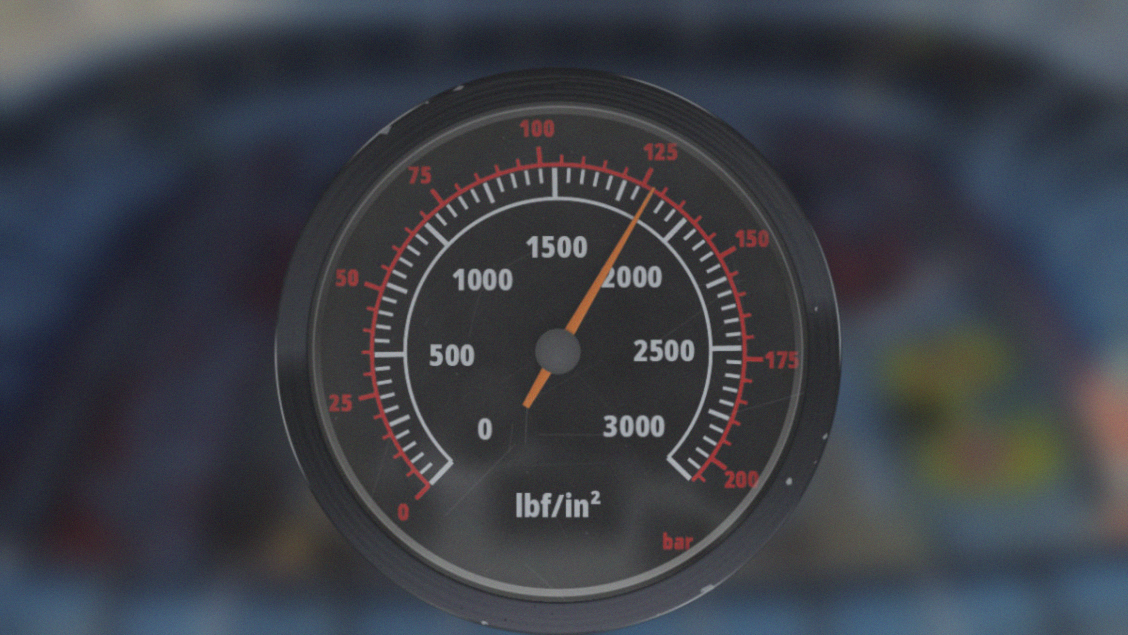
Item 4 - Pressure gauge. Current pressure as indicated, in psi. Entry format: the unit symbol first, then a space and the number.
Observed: psi 1850
